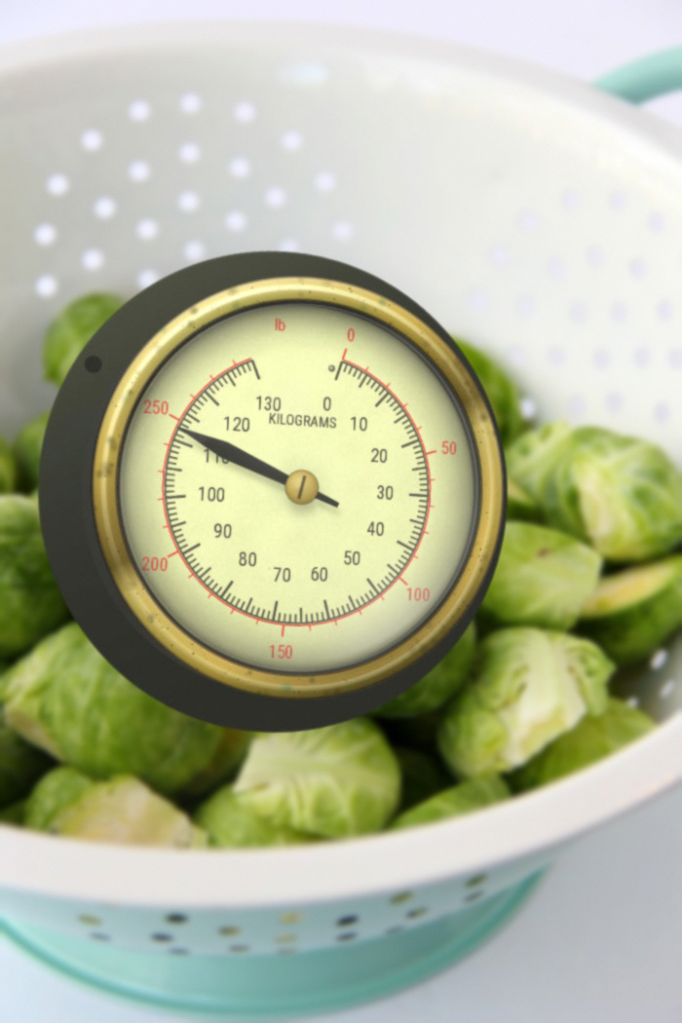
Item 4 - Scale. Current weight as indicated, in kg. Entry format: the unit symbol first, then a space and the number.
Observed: kg 112
